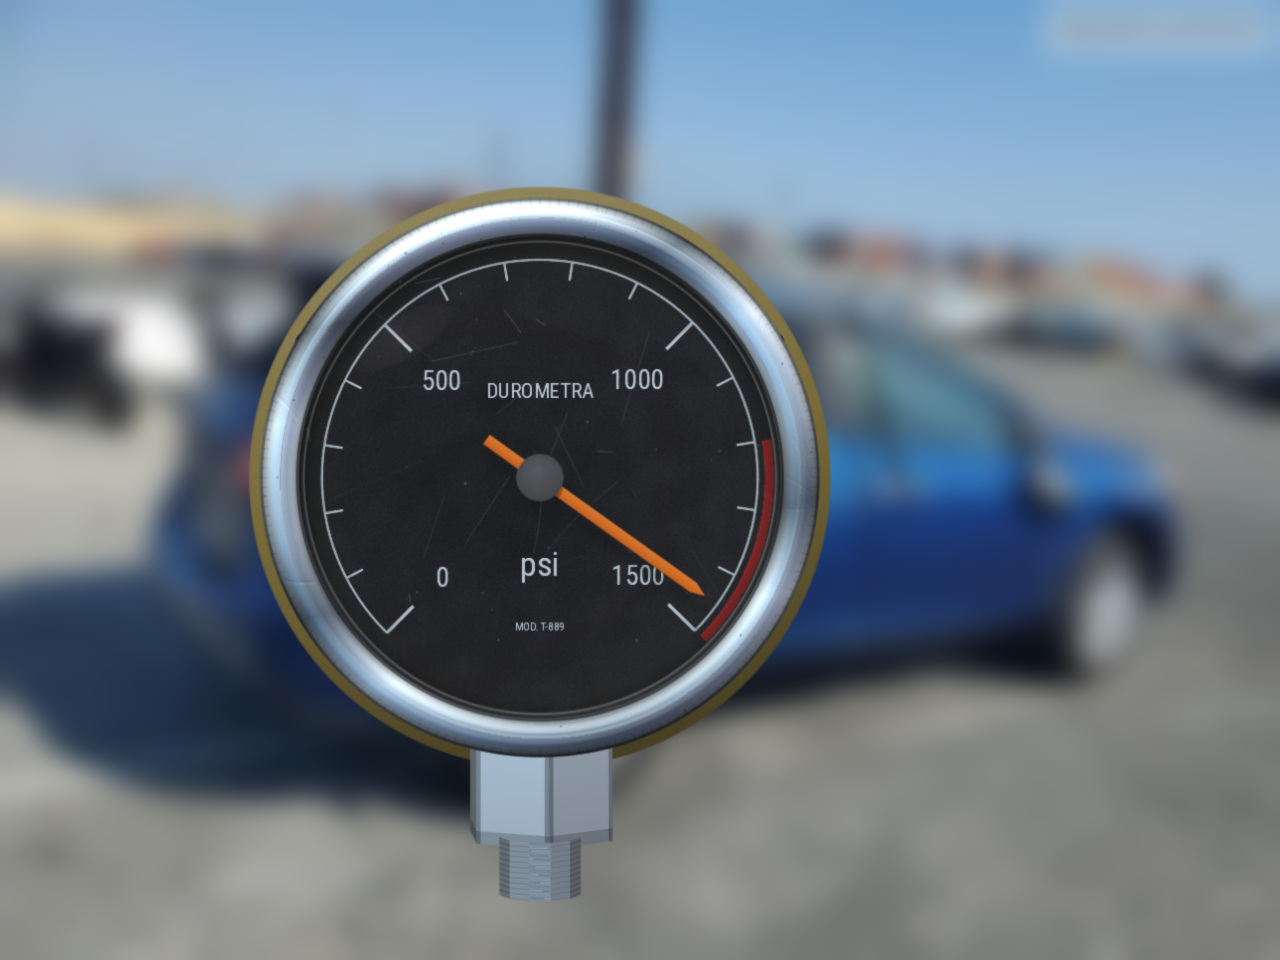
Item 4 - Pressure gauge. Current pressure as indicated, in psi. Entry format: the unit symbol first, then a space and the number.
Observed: psi 1450
